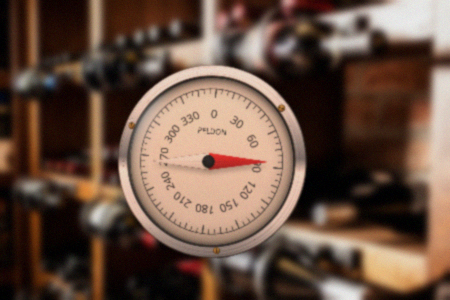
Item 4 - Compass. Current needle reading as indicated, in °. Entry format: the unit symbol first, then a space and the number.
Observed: ° 85
